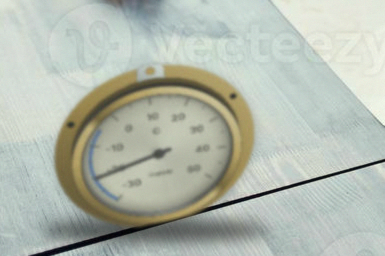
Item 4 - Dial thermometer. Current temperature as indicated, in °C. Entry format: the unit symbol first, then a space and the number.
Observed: °C -20
